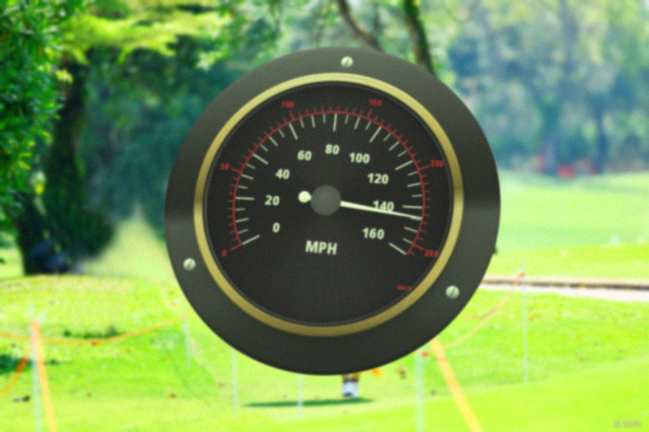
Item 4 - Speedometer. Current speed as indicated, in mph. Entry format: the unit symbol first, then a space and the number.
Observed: mph 145
